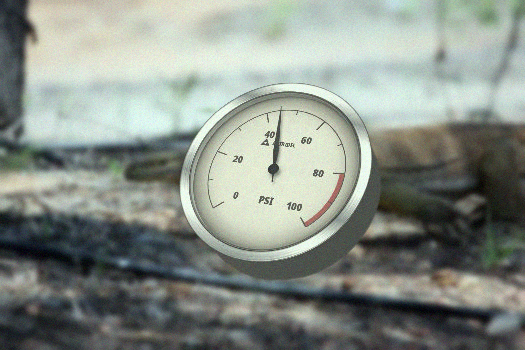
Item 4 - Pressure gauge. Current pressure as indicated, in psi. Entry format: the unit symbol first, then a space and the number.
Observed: psi 45
